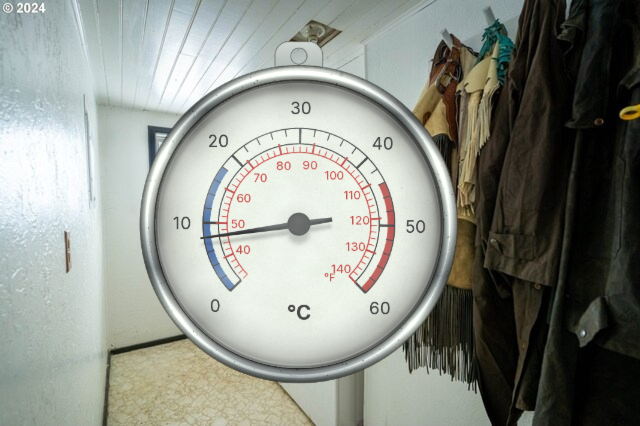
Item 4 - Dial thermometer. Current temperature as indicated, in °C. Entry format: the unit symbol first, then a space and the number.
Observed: °C 8
